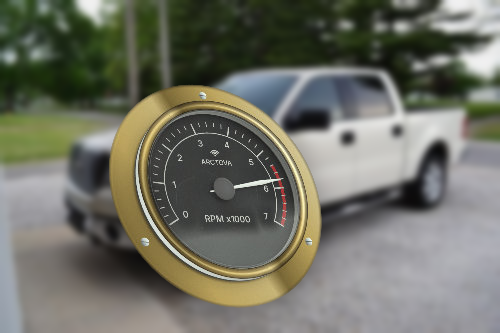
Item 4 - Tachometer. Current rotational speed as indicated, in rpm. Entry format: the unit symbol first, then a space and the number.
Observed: rpm 5800
